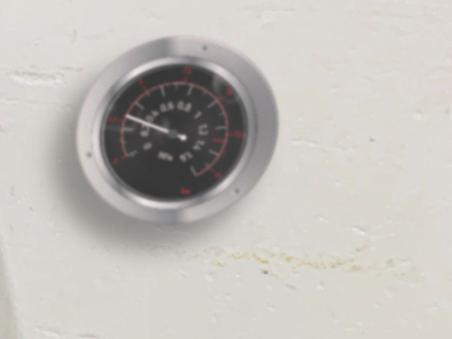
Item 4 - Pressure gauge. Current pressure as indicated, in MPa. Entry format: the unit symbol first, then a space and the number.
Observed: MPa 0.3
